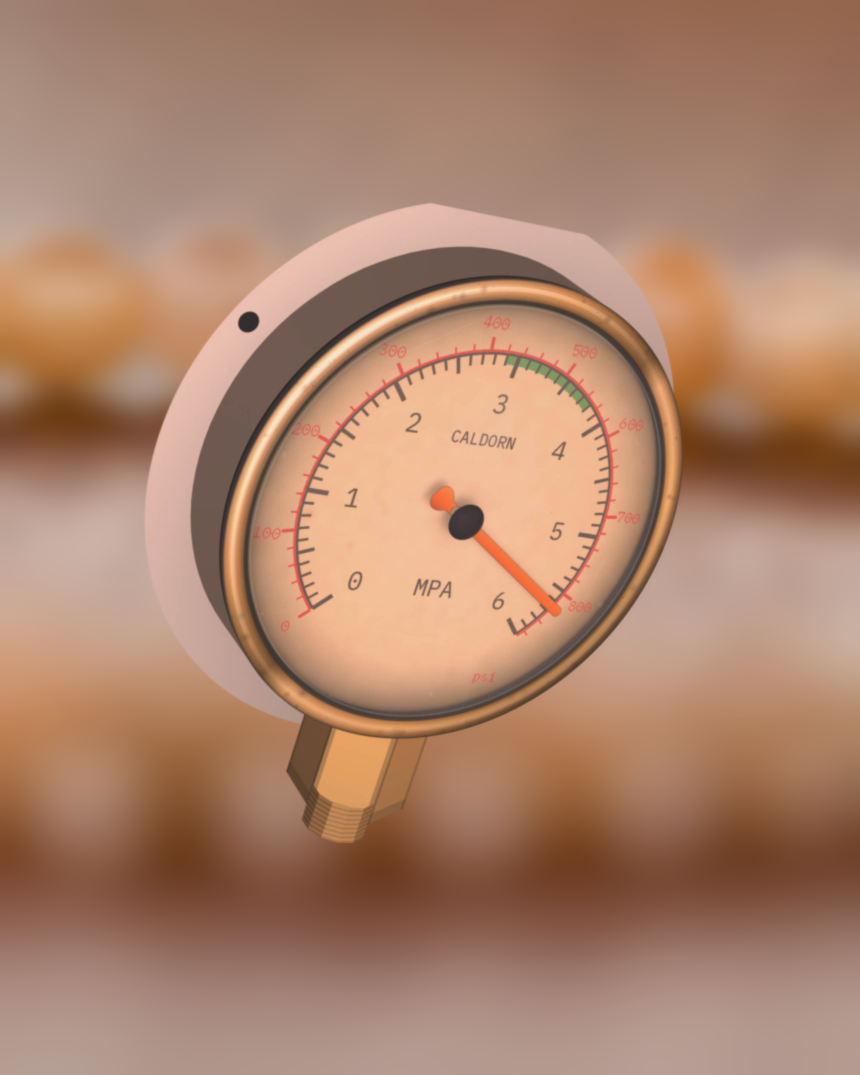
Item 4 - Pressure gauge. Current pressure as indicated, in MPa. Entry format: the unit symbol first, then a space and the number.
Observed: MPa 5.65
